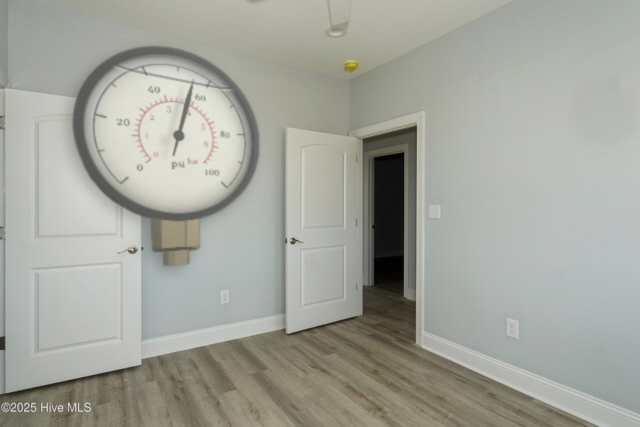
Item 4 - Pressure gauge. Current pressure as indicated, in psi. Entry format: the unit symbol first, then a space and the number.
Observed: psi 55
